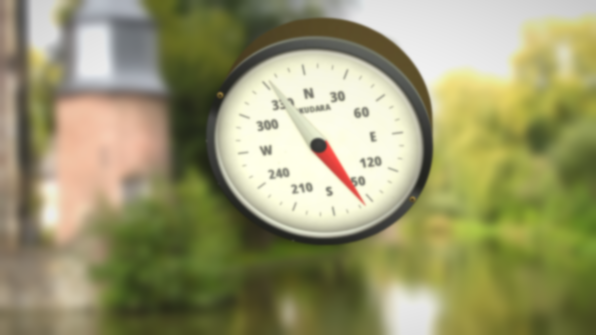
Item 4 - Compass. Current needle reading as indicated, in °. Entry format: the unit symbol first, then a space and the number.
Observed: ° 155
